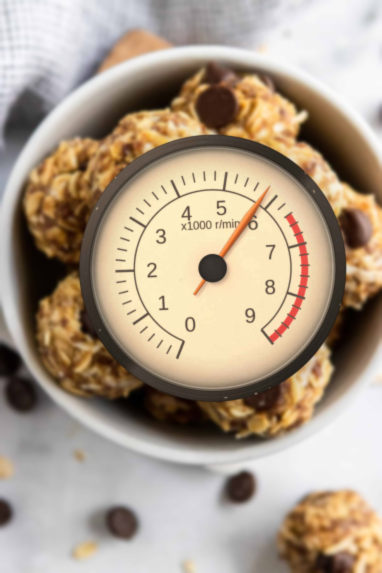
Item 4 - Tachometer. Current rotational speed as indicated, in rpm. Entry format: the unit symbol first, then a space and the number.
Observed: rpm 5800
